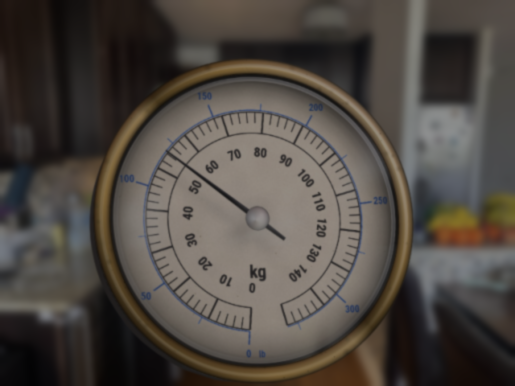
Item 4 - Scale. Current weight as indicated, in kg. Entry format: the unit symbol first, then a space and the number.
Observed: kg 54
